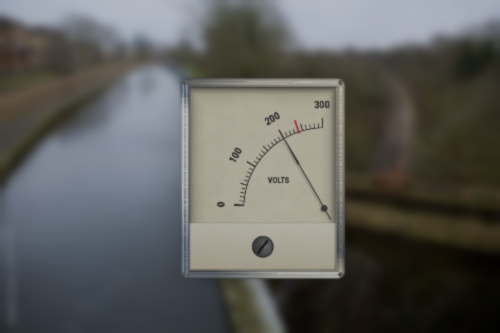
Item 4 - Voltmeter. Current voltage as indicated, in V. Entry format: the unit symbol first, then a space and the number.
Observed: V 200
